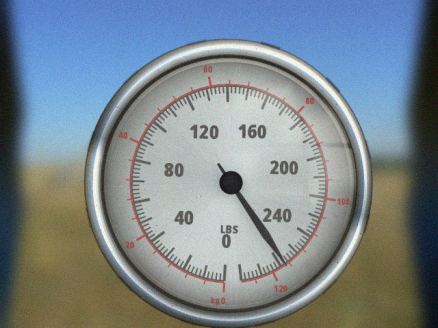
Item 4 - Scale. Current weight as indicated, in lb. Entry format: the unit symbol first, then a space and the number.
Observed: lb 258
